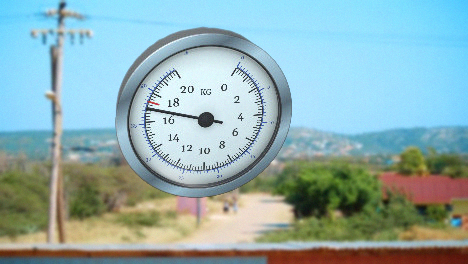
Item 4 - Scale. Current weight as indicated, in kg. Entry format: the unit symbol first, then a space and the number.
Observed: kg 17
